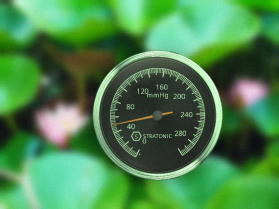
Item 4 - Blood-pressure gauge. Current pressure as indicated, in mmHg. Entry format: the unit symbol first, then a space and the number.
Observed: mmHg 50
